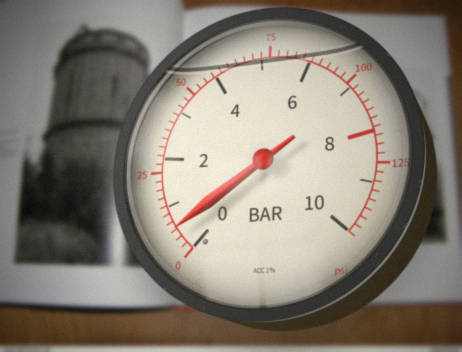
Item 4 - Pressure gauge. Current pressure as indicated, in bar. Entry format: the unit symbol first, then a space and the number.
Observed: bar 0.5
